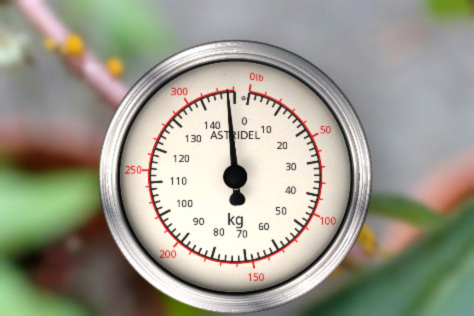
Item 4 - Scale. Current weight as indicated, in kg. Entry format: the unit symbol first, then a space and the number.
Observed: kg 148
